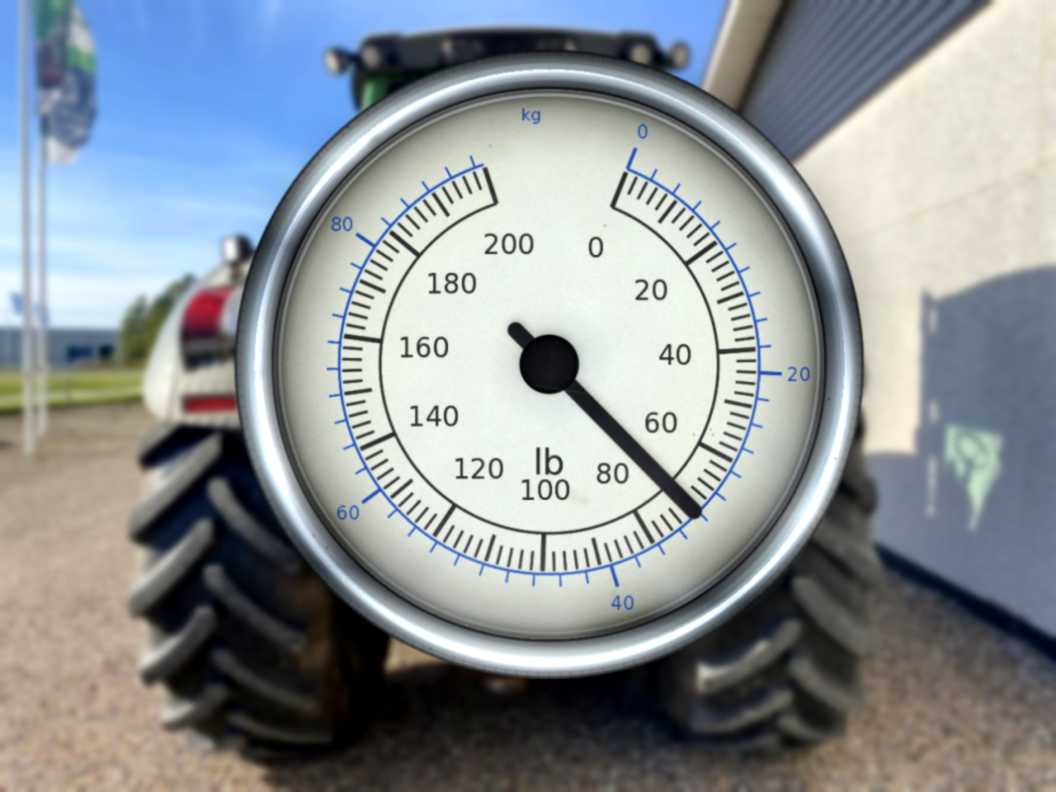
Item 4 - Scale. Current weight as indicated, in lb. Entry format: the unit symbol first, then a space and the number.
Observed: lb 71
